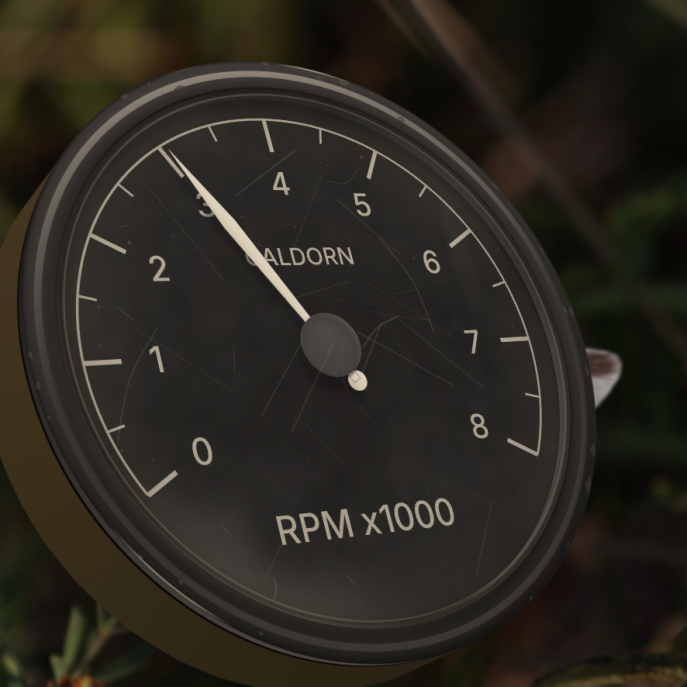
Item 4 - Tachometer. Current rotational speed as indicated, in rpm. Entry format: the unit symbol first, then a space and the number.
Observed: rpm 3000
